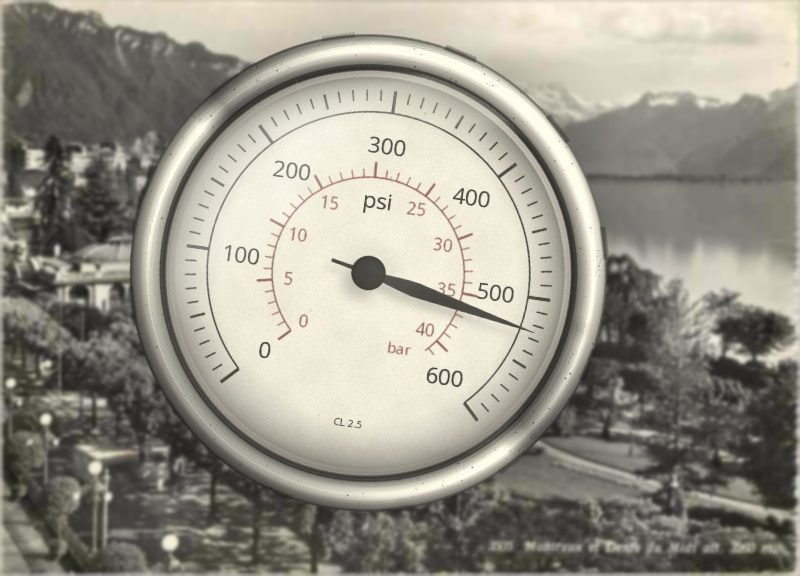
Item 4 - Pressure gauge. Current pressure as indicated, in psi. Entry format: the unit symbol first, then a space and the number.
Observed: psi 525
